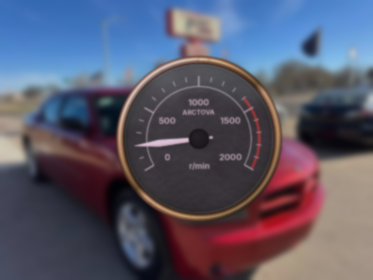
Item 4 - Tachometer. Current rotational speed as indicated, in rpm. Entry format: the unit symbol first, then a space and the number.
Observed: rpm 200
